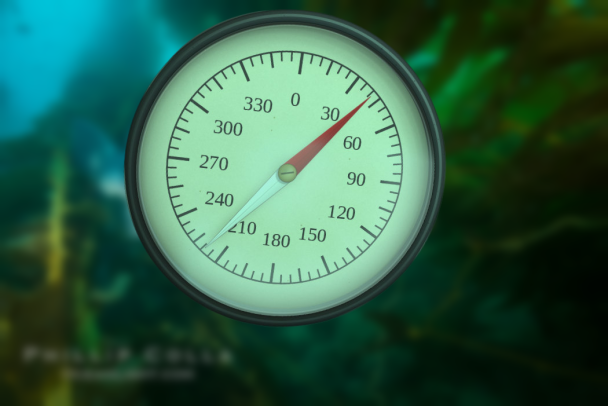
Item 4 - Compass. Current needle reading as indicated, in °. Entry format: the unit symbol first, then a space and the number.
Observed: ° 40
